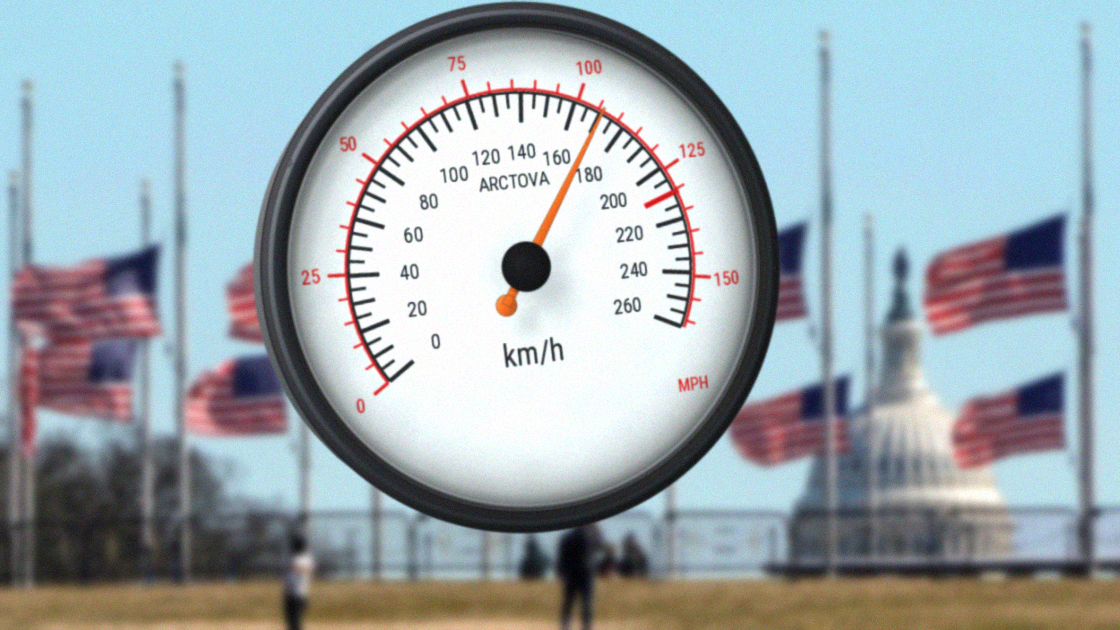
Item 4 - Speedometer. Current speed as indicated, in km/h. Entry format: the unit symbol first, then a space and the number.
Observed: km/h 170
